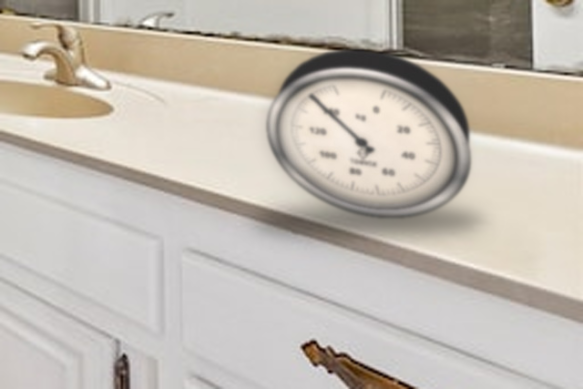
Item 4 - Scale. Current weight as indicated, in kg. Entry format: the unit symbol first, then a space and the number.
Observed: kg 140
